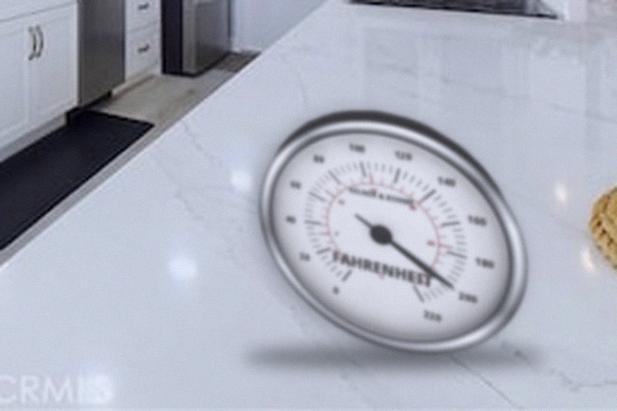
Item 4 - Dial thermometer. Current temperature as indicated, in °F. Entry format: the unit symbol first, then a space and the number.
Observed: °F 200
